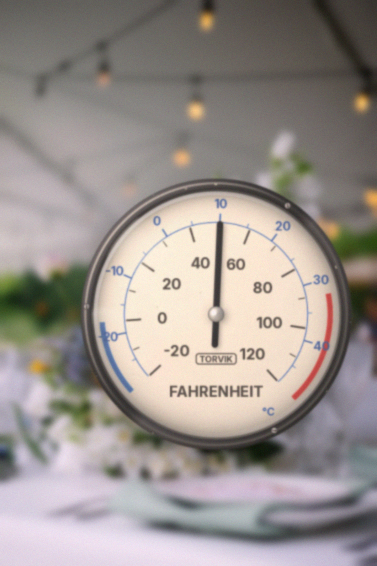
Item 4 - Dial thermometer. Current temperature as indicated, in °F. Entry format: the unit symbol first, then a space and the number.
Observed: °F 50
